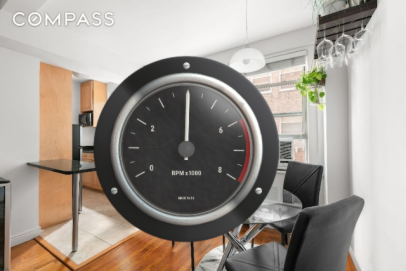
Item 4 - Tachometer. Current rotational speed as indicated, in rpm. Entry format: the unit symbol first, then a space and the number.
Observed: rpm 4000
